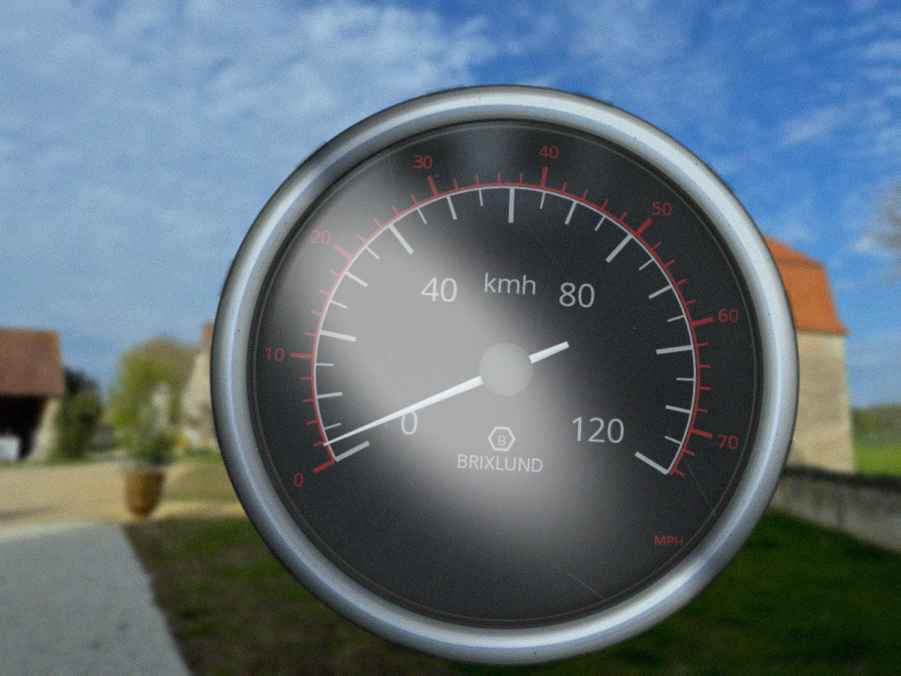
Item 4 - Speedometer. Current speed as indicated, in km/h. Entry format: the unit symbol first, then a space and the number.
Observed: km/h 2.5
